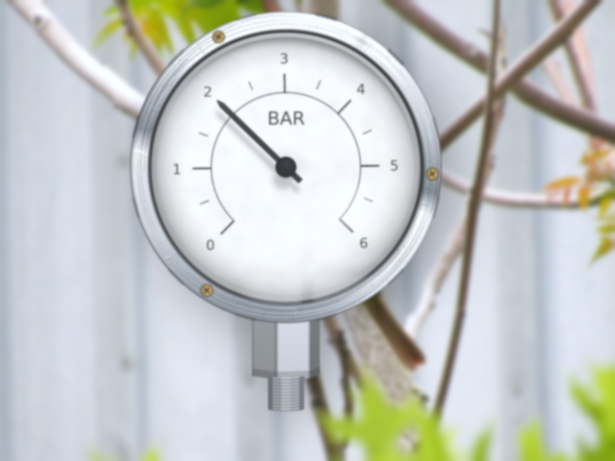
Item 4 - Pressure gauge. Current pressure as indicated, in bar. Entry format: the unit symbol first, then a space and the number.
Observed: bar 2
